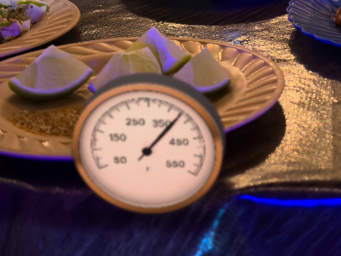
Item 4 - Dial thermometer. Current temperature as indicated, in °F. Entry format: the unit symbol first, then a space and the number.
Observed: °F 375
